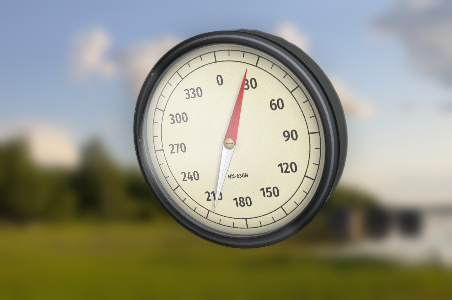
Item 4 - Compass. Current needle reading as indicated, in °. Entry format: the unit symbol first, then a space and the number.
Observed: ° 25
